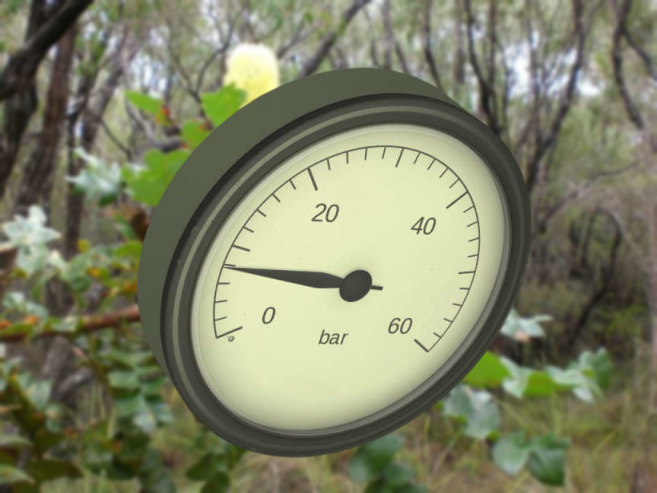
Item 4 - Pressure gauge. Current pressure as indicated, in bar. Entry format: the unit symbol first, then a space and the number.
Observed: bar 8
